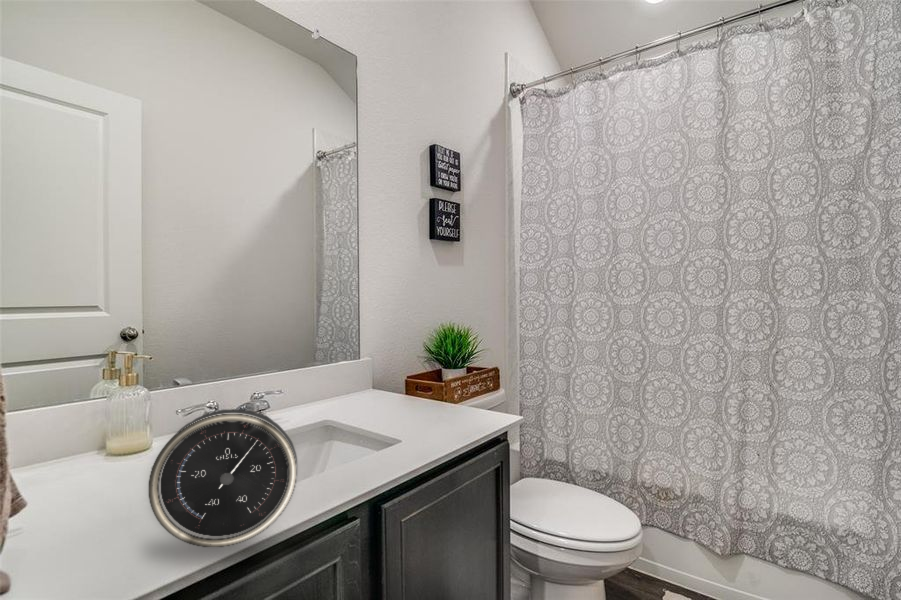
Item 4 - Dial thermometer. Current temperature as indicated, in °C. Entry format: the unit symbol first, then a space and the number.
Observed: °C 10
